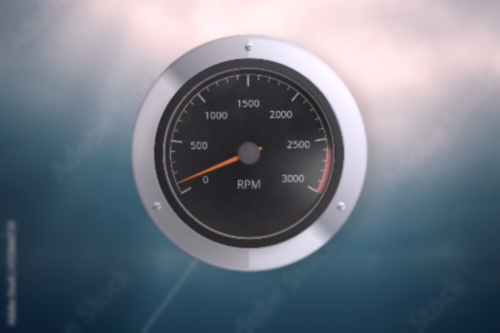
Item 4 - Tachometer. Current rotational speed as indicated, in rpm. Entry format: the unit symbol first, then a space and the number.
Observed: rpm 100
